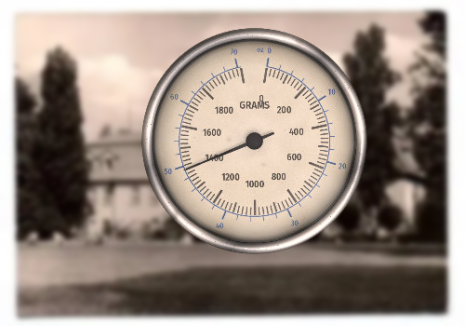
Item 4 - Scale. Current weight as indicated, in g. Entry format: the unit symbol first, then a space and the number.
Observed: g 1400
